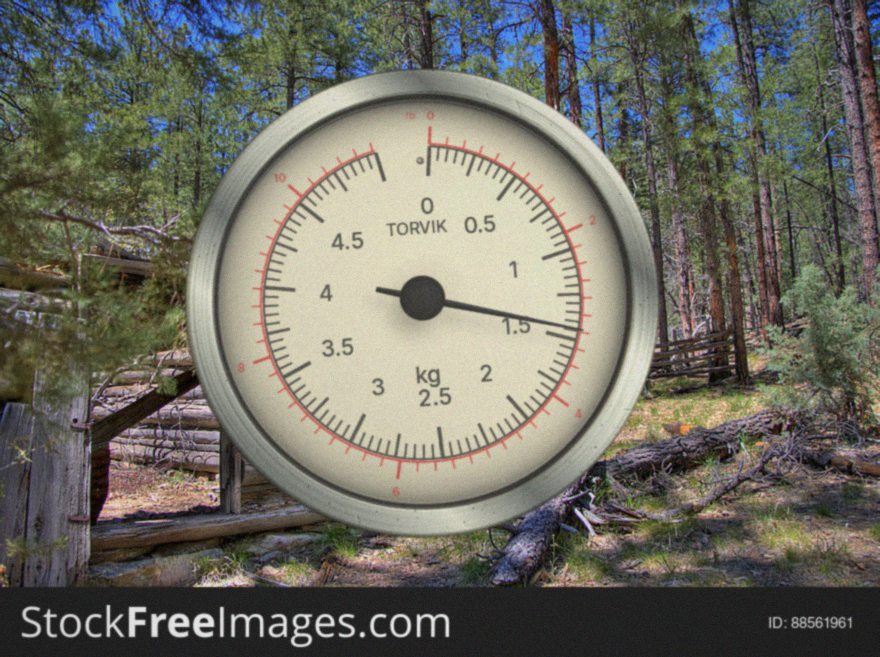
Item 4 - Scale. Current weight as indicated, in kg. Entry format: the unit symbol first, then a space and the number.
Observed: kg 1.45
